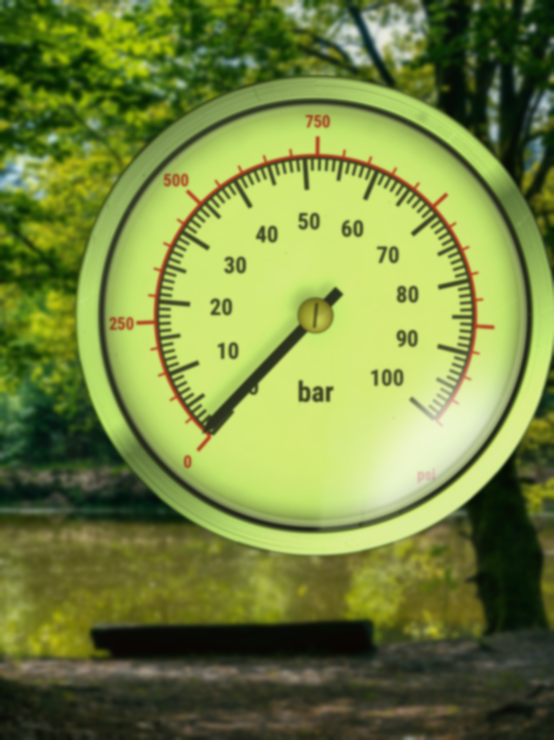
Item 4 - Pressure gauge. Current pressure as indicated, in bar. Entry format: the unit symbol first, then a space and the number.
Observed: bar 1
